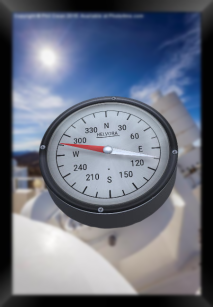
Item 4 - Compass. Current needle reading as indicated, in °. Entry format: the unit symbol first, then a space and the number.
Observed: ° 285
